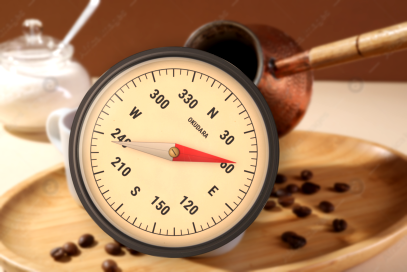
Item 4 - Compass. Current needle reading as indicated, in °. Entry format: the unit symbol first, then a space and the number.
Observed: ° 55
